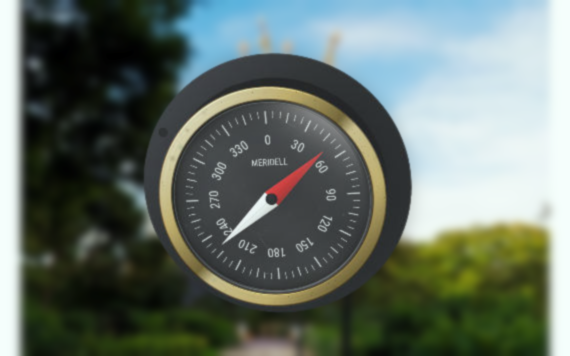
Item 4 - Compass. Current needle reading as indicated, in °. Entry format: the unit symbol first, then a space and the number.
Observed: ° 50
